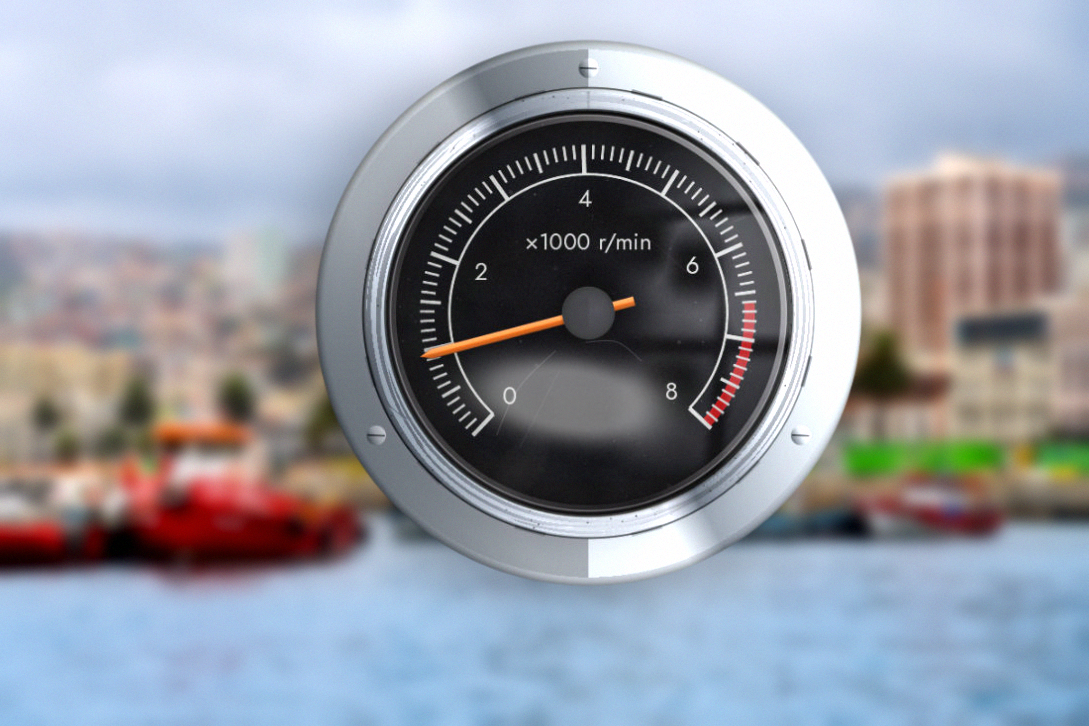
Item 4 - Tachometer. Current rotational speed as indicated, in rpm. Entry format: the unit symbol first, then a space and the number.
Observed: rpm 950
